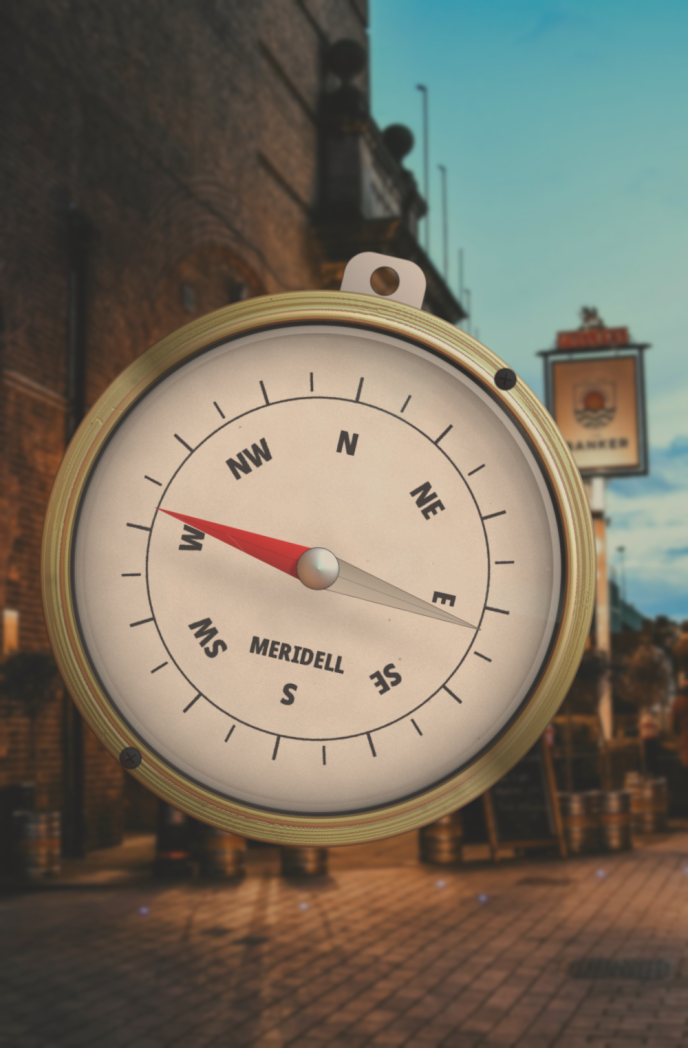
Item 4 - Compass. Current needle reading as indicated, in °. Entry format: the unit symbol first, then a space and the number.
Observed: ° 277.5
